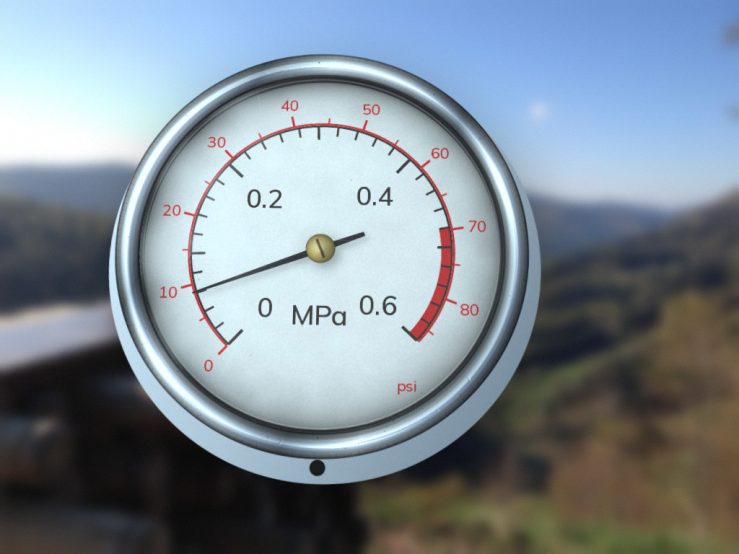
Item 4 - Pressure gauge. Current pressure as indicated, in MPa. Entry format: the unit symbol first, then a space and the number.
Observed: MPa 0.06
